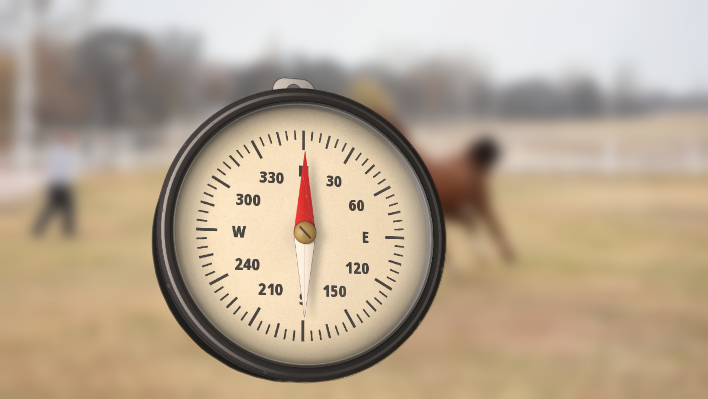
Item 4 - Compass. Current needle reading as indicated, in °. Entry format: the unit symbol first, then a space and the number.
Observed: ° 0
